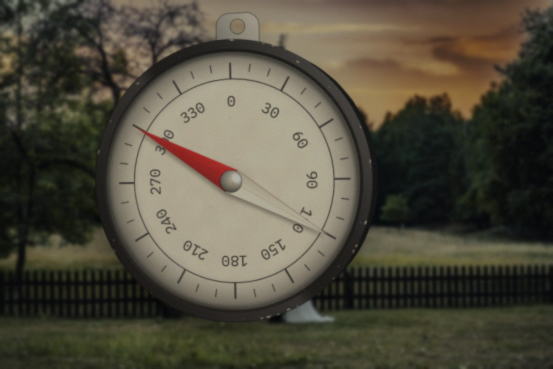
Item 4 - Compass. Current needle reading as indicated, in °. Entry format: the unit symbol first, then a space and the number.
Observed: ° 300
